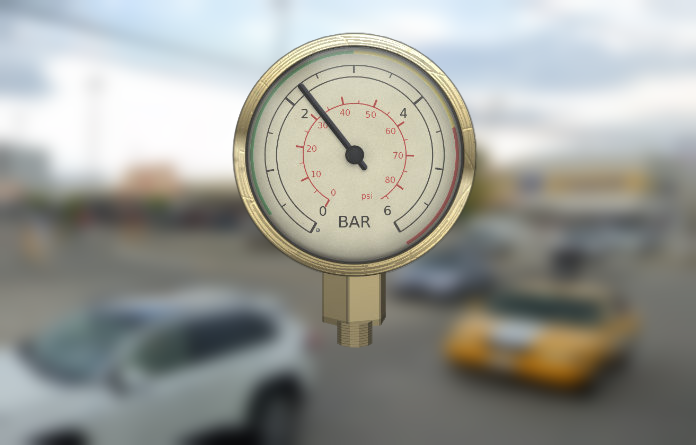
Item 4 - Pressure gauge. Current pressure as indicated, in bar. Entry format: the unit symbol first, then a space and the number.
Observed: bar 2.25
